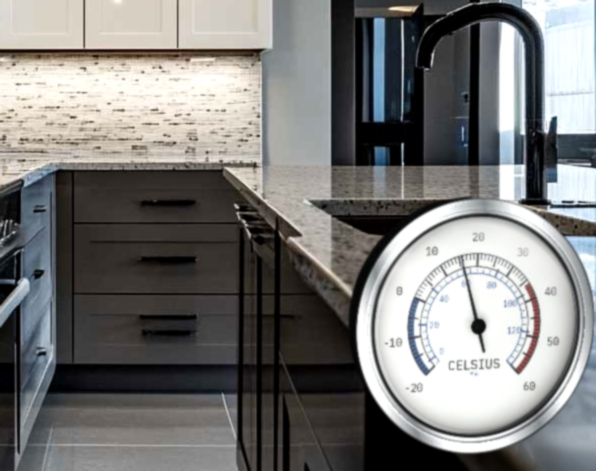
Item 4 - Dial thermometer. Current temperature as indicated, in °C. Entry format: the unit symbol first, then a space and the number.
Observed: °C 15
